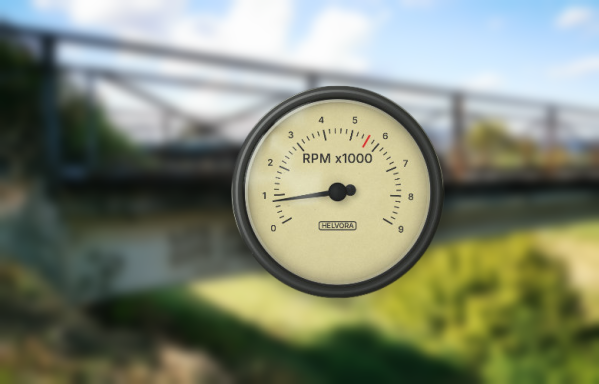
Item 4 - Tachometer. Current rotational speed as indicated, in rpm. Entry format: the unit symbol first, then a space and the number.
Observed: rpm 800
